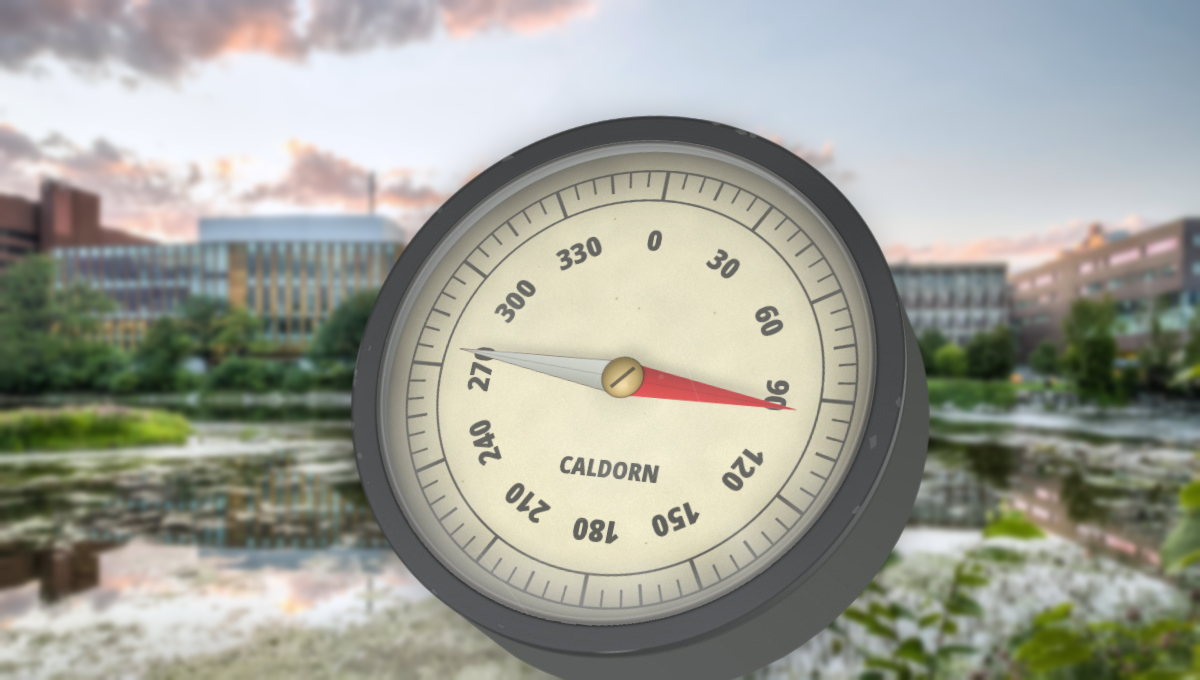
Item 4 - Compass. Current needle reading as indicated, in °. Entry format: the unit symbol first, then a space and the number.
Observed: ° 95
